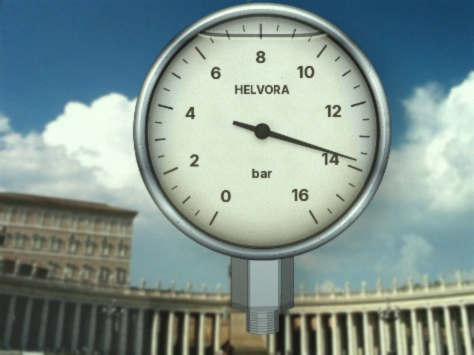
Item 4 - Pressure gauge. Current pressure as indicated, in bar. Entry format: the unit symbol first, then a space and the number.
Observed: bar 13.75
